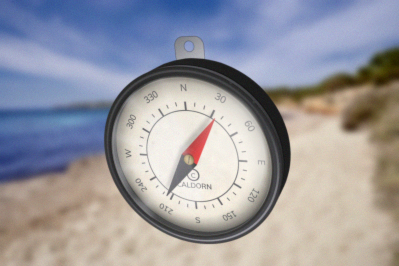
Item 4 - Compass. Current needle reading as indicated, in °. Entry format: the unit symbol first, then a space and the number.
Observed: ° 35
